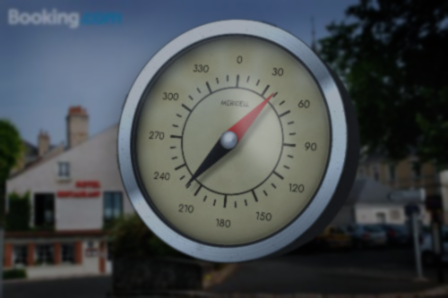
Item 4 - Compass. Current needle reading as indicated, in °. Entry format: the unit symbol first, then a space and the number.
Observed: ° 40
